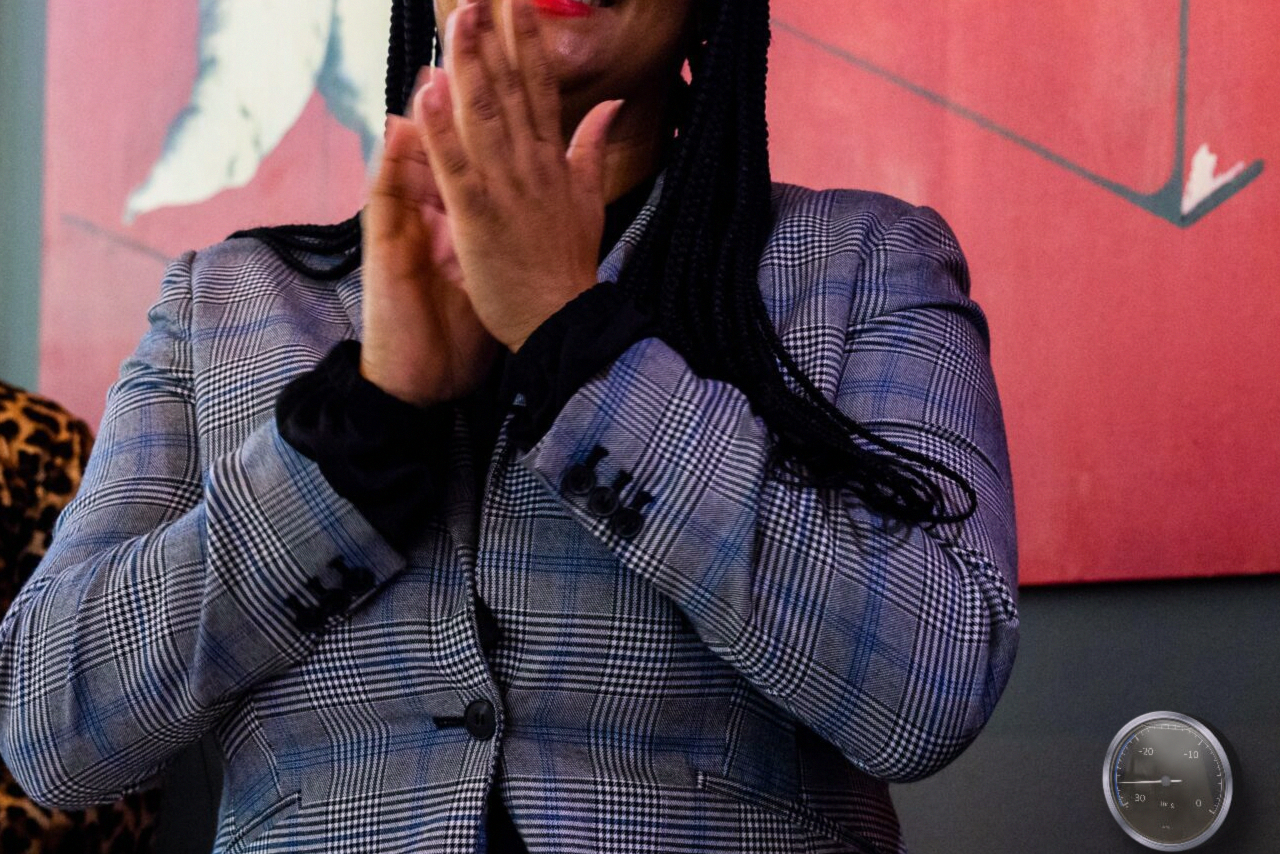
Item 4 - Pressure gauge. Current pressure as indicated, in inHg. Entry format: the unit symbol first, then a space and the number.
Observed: inHg -27
